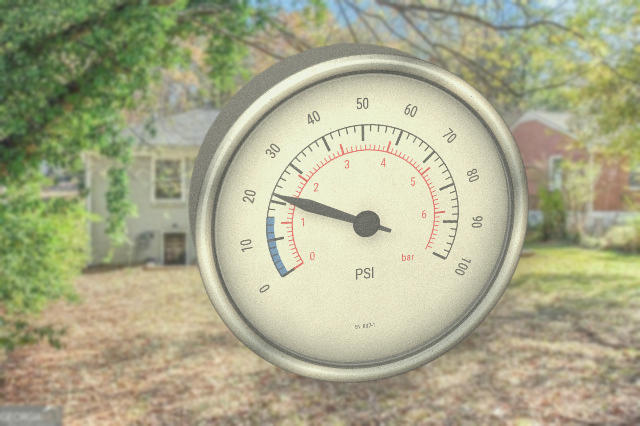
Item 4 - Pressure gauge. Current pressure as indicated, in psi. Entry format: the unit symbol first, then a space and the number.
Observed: psi 22
